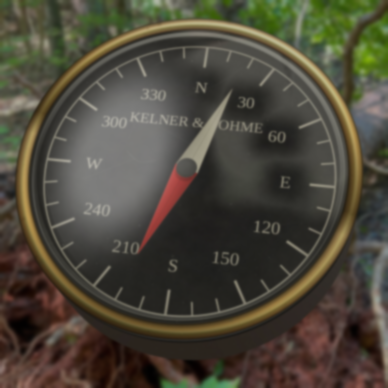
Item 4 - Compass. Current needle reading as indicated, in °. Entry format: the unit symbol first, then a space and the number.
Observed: ° 200
